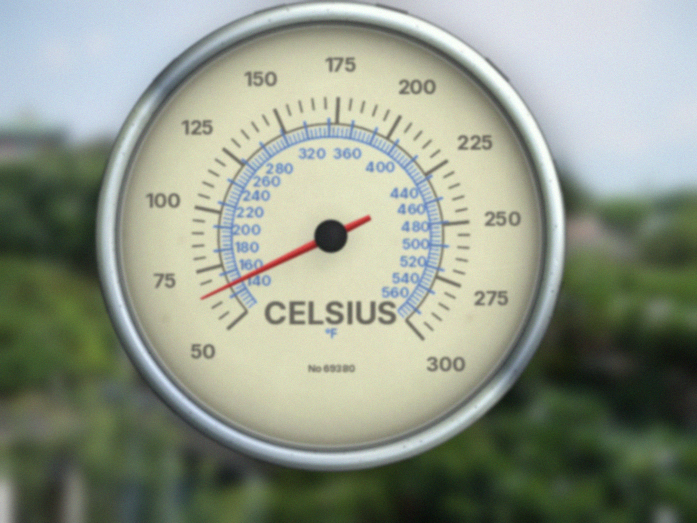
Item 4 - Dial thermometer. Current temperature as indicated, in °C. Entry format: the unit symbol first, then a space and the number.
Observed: °C 65
